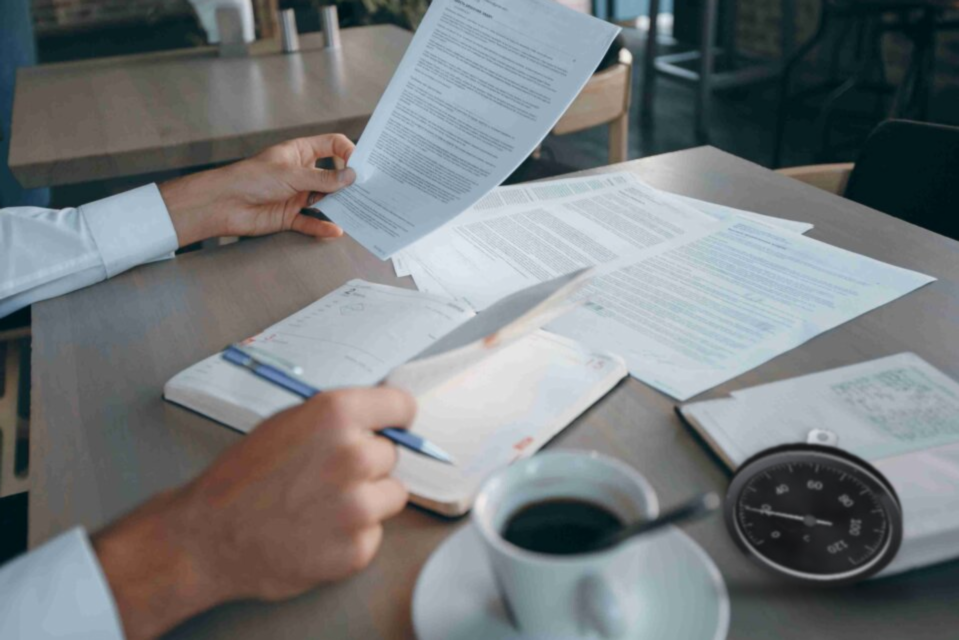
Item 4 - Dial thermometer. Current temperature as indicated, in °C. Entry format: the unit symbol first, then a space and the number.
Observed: °C 20
